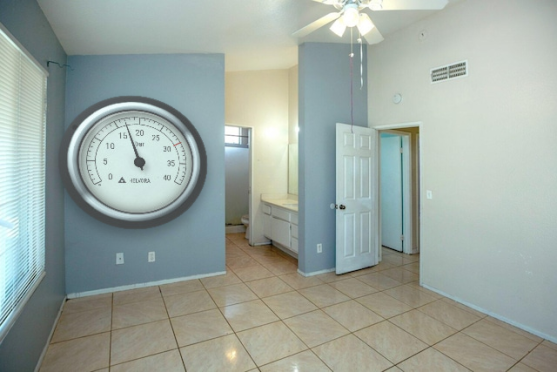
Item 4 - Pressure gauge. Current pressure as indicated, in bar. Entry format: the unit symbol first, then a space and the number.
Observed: bar 17
